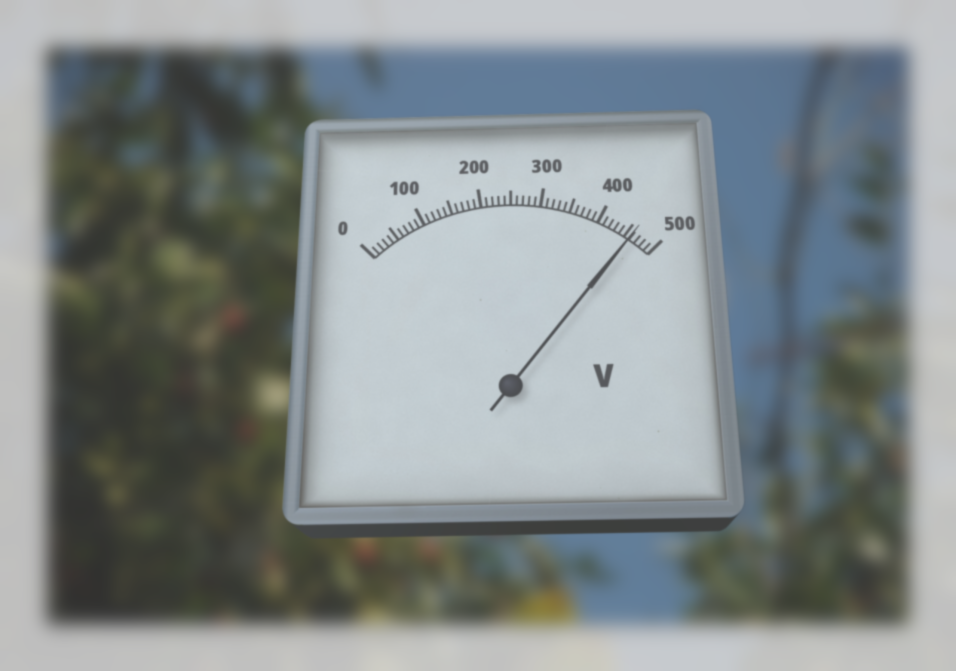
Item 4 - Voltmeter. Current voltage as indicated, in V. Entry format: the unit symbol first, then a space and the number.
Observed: V 460
